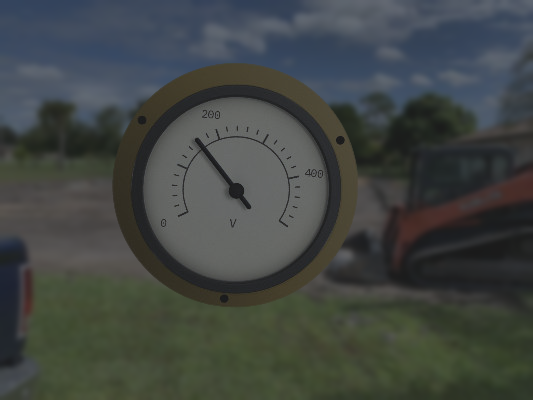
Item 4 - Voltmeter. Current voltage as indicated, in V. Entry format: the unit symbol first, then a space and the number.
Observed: V 160
